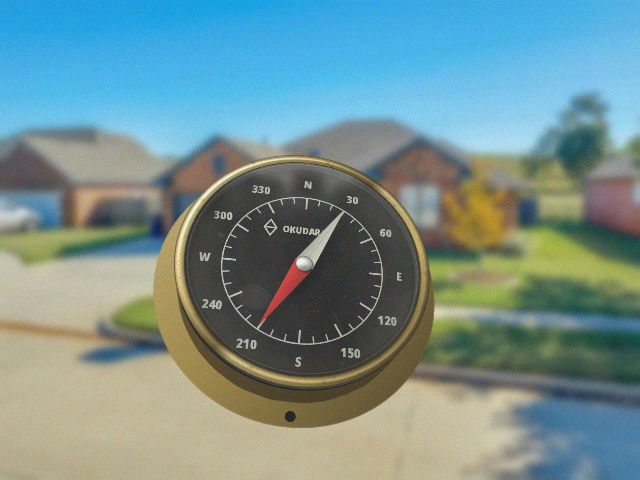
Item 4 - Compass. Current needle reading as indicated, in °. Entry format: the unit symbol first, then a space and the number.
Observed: ° 210
